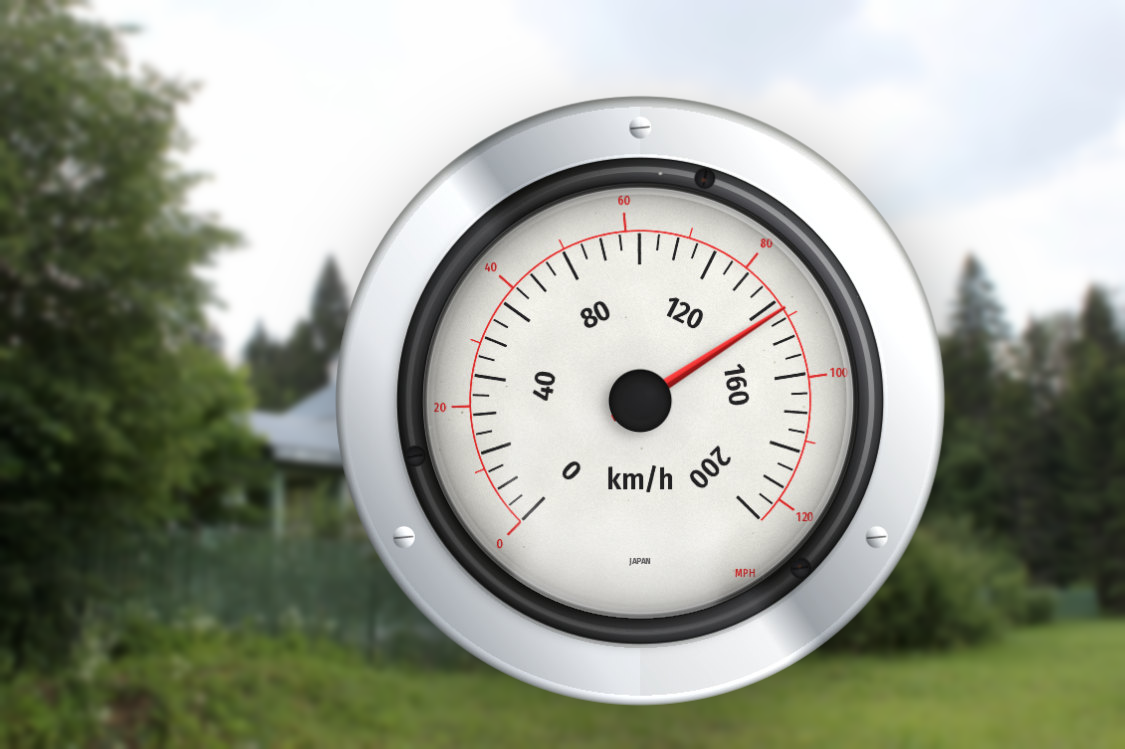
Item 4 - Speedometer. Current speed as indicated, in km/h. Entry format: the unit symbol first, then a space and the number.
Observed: km/h 142.5
